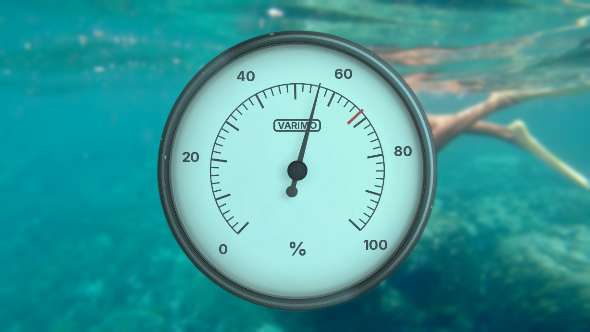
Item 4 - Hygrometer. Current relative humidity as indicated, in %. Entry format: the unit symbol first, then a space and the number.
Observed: % 56
